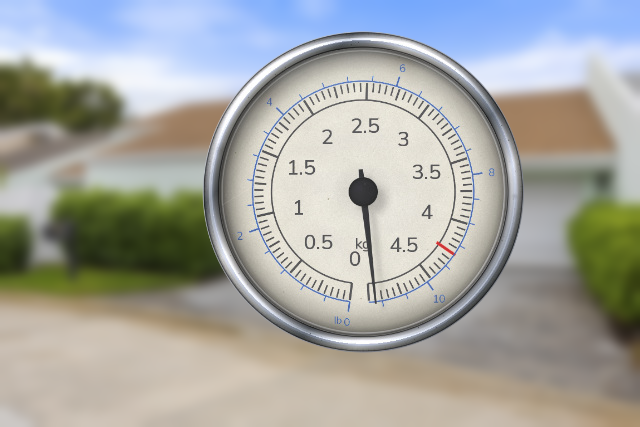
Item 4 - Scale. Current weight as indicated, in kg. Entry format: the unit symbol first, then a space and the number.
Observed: kg 4.95
